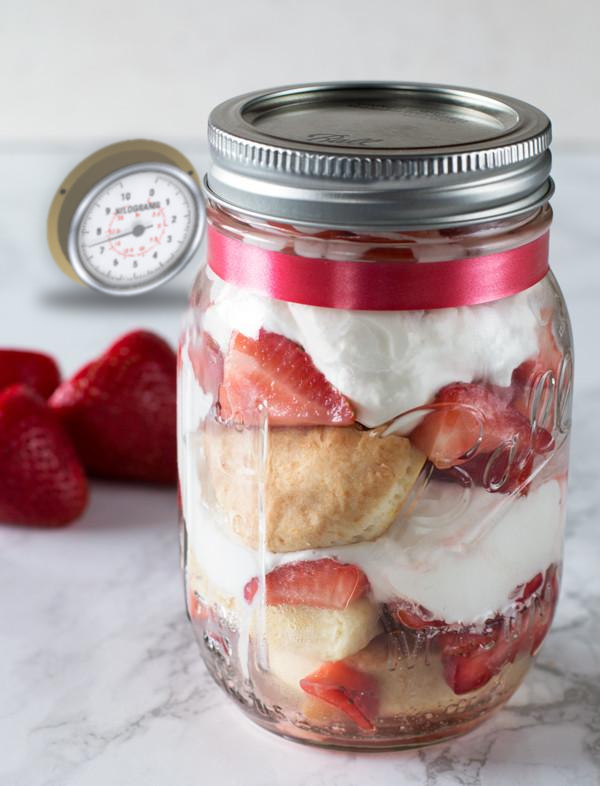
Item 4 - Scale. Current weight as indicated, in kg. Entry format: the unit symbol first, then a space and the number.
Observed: kg 7.5
